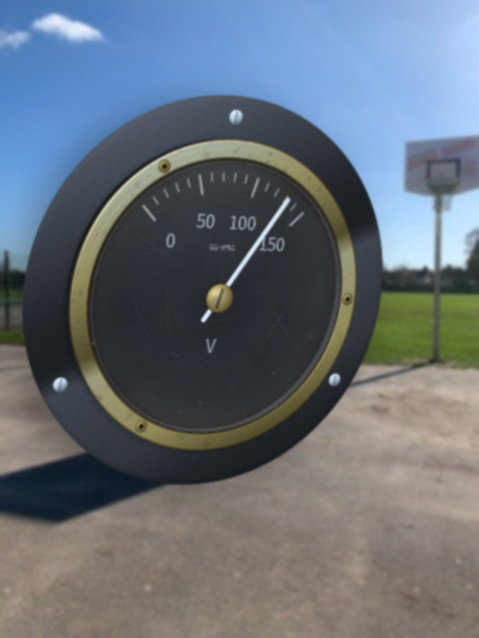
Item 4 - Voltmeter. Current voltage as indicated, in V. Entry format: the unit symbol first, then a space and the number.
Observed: V 130
